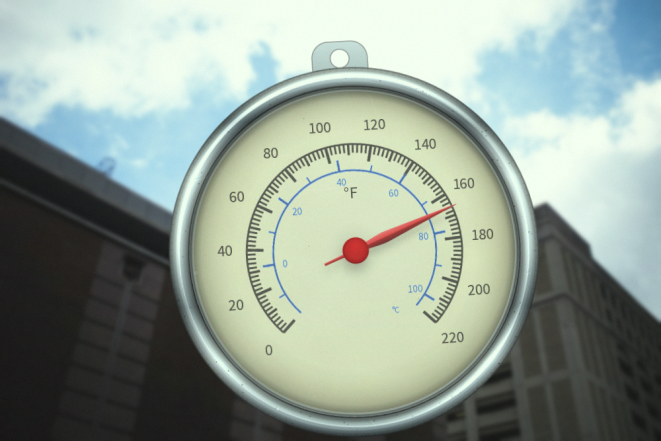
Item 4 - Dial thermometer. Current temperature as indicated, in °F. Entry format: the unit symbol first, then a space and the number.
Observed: °F 166
